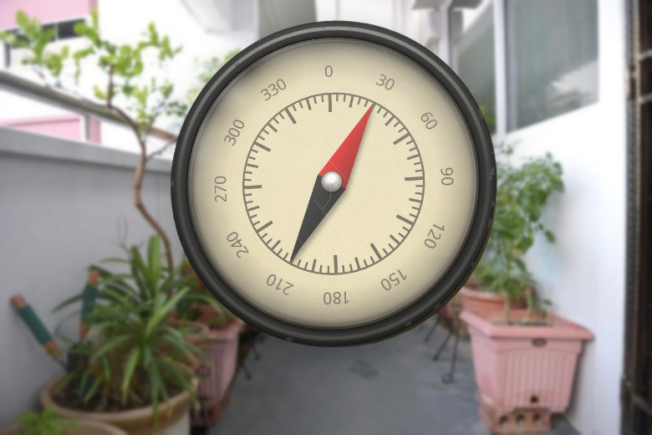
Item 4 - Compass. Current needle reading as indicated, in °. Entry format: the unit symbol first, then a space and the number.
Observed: ° 30
